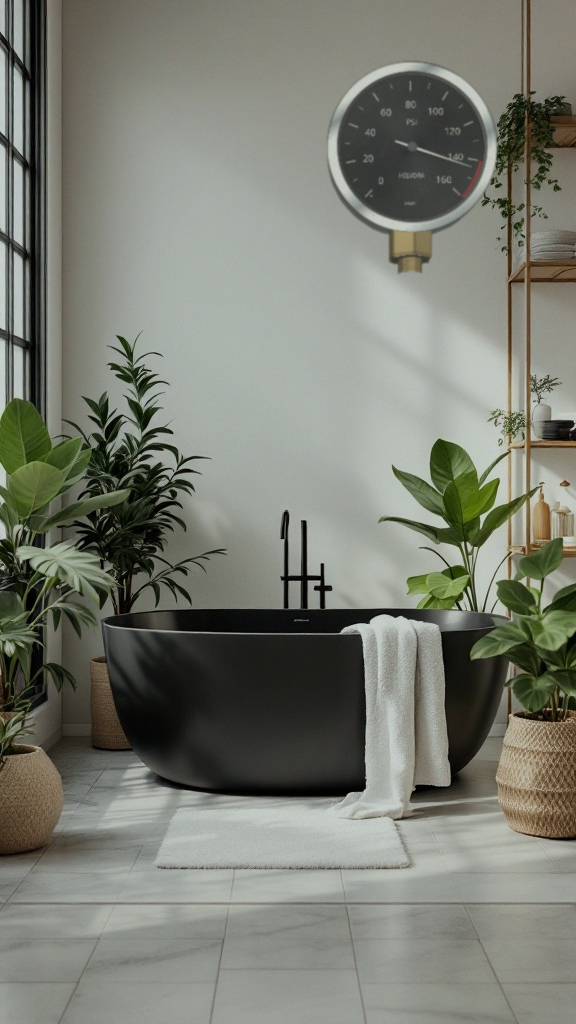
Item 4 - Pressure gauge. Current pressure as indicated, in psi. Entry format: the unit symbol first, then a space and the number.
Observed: psi 145
